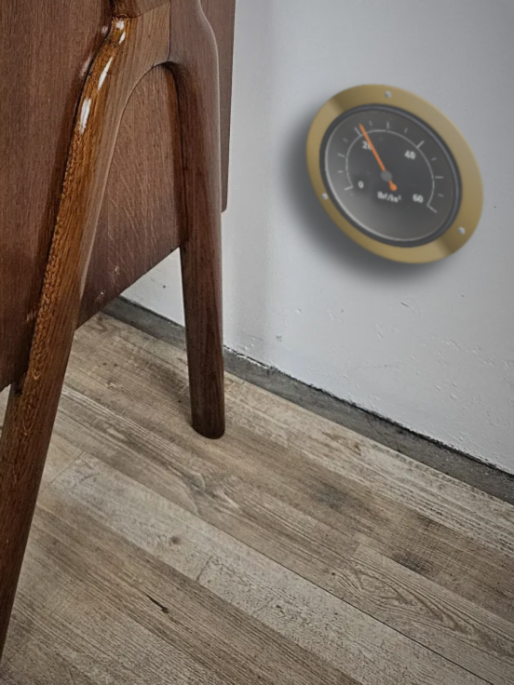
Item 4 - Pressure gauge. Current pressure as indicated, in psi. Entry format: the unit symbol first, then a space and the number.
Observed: psi 22.5
